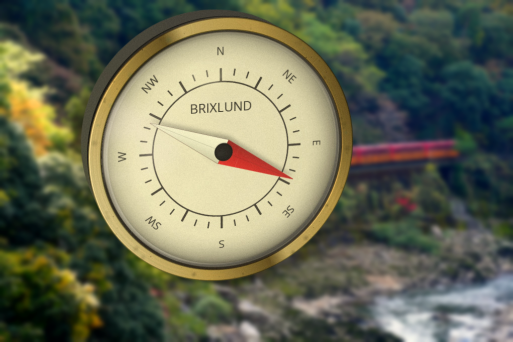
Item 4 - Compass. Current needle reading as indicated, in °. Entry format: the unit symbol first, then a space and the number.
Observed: ° 115
